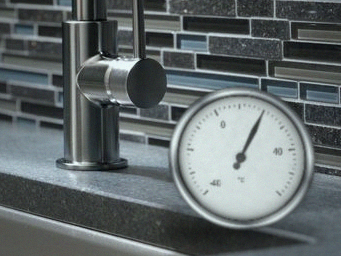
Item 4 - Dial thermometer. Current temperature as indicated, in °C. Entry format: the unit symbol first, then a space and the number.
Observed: °C 20
